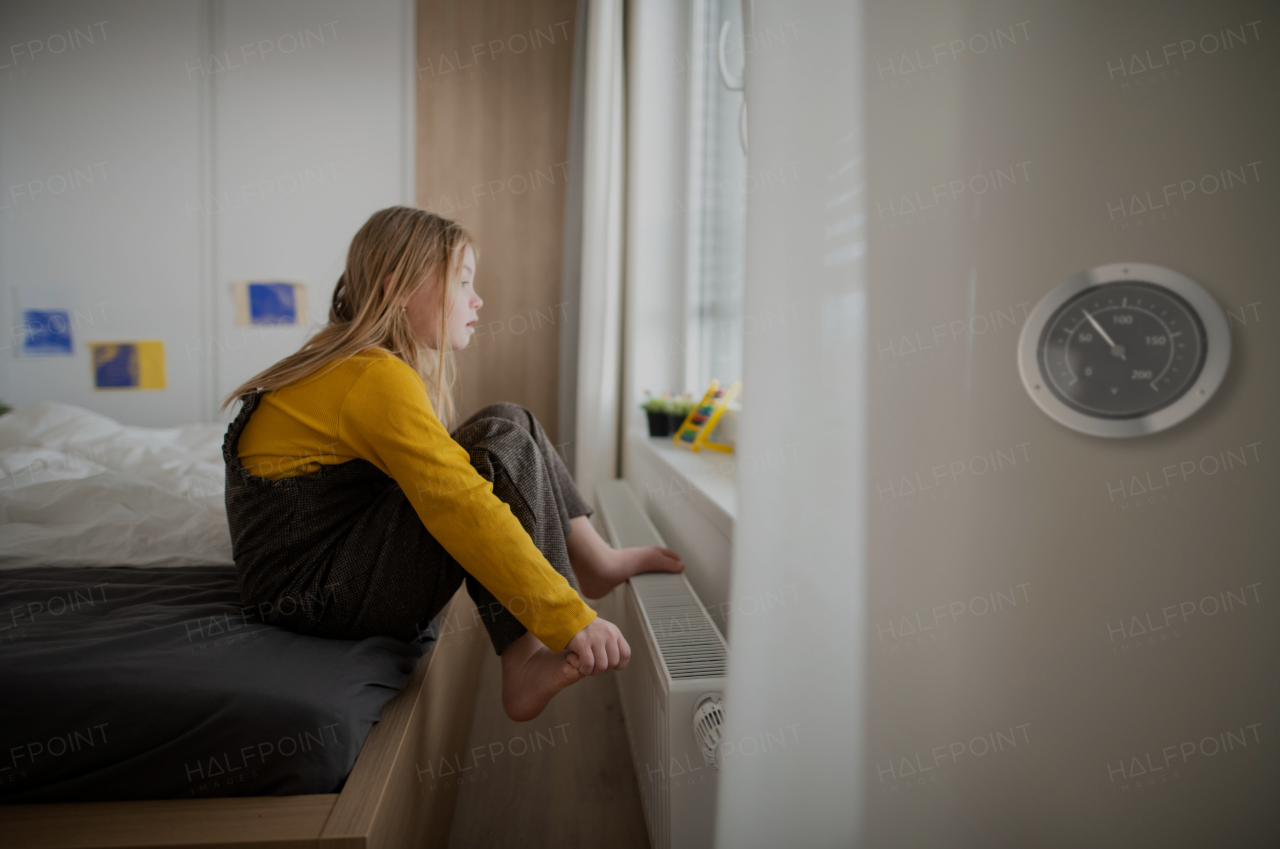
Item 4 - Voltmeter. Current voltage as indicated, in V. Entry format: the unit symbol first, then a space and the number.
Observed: V 70
